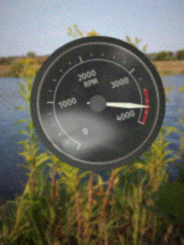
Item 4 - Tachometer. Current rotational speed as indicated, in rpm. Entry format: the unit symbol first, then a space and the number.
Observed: rpm 3700
